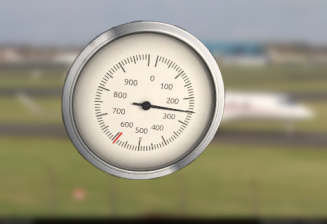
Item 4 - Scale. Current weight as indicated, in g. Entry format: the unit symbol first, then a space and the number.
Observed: g 250
